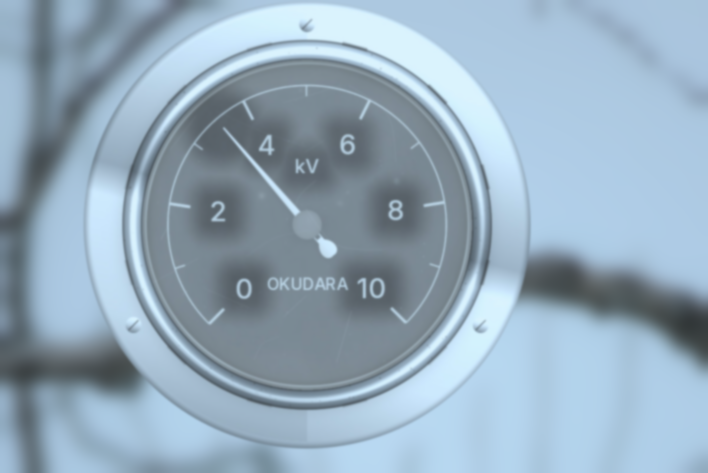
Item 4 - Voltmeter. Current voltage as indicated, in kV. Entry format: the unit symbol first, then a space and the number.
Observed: kV 3.5
